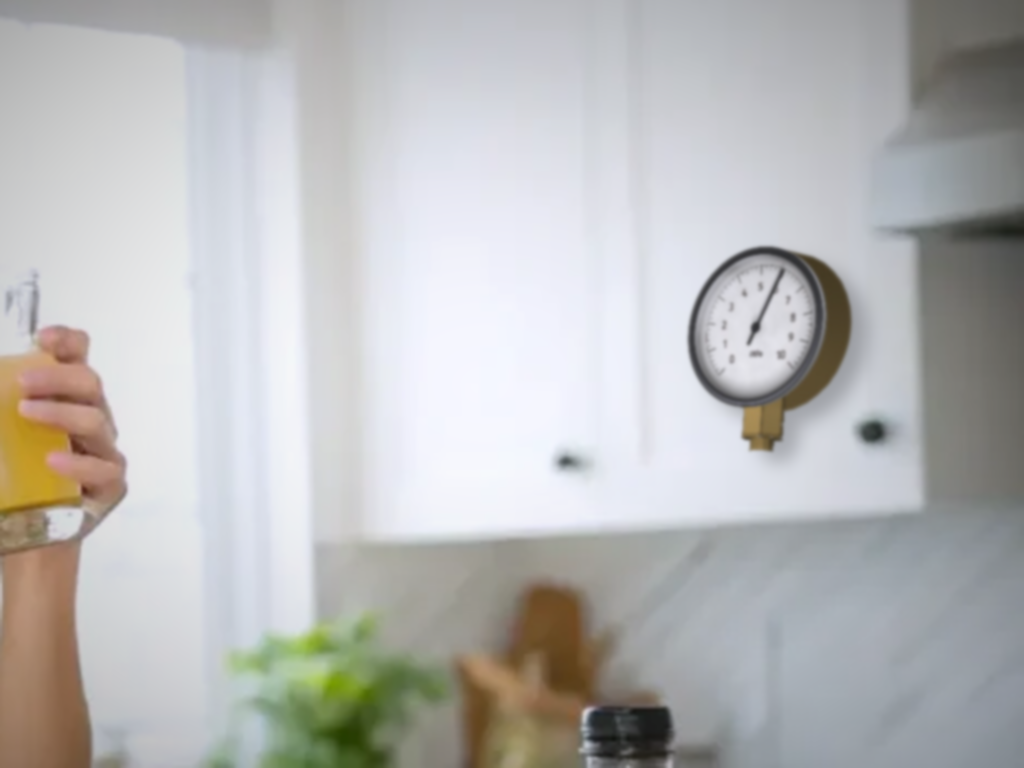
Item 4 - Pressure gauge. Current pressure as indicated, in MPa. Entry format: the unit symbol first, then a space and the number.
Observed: MPa 6
